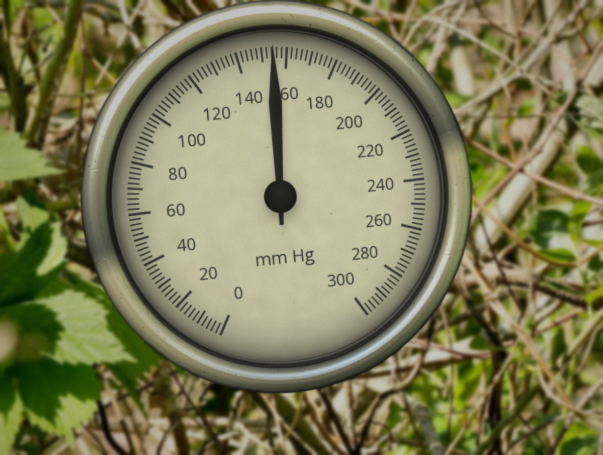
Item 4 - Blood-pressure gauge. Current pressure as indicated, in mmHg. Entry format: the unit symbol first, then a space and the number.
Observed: mmHg 154
